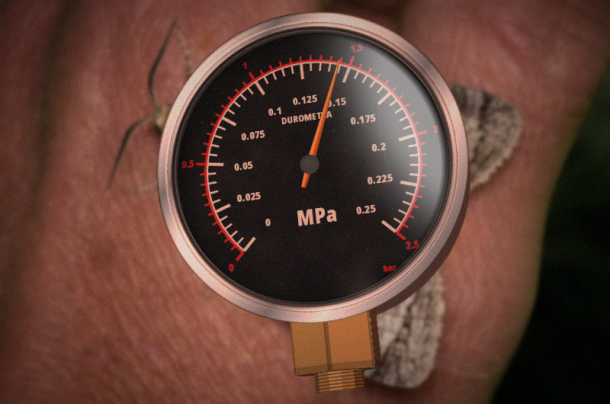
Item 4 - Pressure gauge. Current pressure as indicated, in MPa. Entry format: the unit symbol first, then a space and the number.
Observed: MPa 0.145
